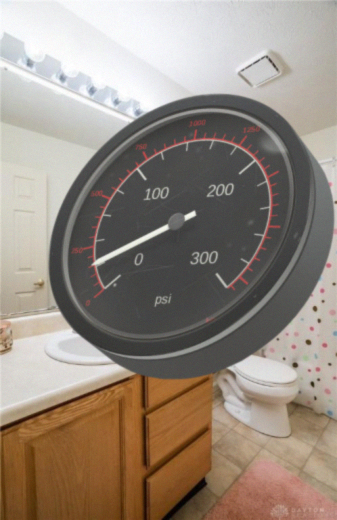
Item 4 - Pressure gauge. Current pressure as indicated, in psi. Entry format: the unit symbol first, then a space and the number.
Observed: psi 20
